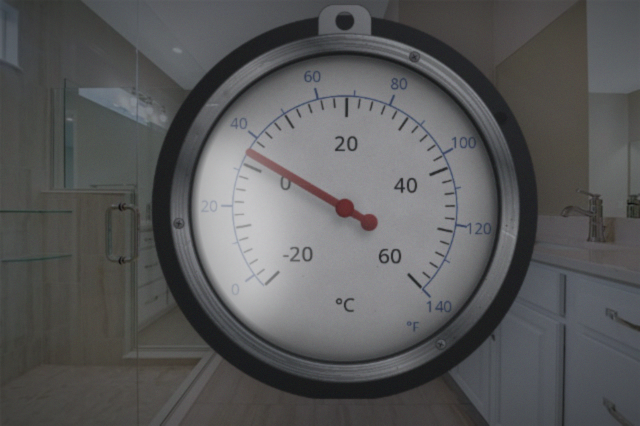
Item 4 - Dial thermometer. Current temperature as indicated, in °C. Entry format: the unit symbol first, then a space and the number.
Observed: °C 2
